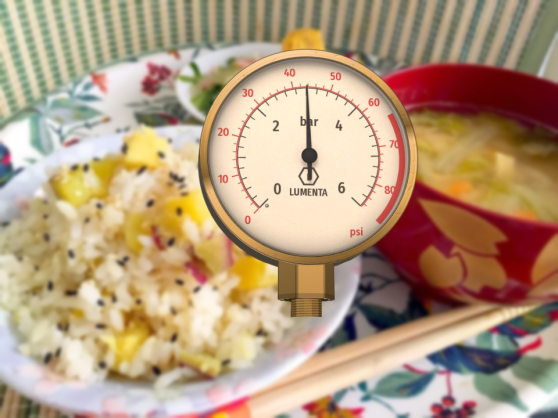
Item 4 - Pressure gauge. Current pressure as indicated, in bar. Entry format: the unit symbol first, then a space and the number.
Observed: bar 3
